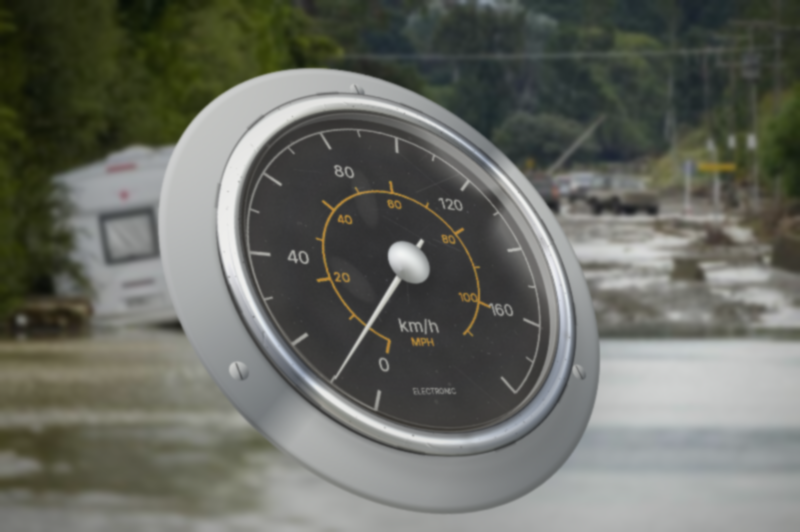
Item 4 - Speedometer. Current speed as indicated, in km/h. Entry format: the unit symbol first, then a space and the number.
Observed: km/h 10
